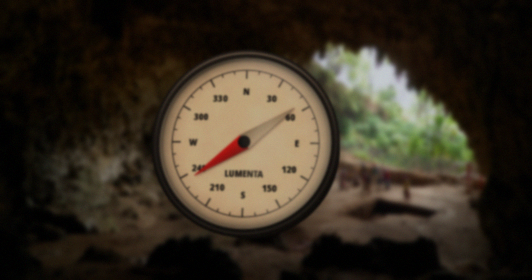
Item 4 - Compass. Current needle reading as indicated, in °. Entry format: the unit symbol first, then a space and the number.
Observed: ° 235
